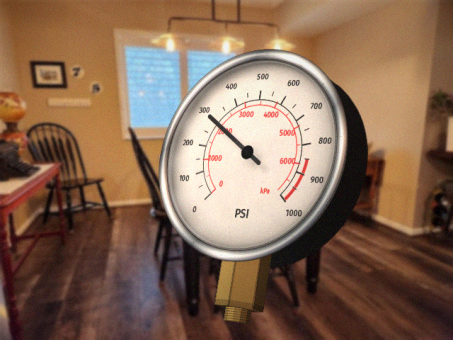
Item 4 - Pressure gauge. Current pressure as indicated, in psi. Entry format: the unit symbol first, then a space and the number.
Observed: psi 300
